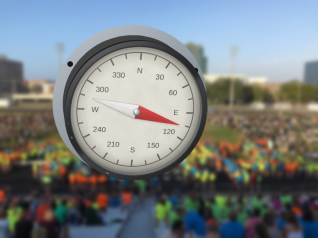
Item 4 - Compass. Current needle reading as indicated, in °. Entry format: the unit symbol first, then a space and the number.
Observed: ° 105
